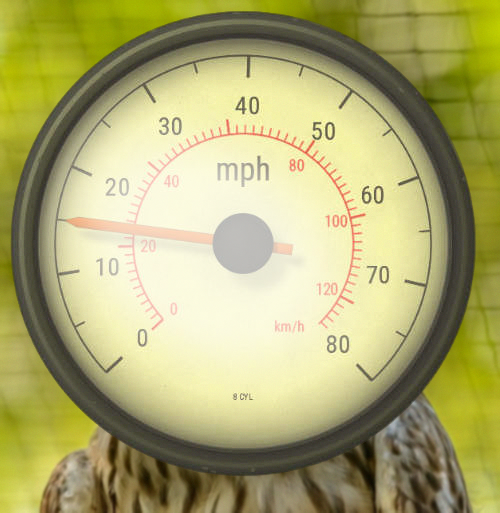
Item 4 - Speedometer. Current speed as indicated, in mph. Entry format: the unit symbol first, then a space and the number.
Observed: mph 15
